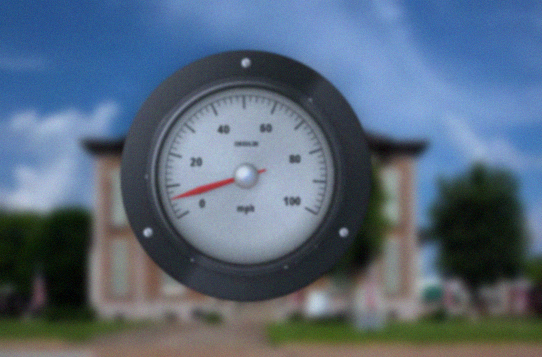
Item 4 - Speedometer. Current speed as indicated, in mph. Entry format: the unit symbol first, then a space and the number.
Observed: mph 6
